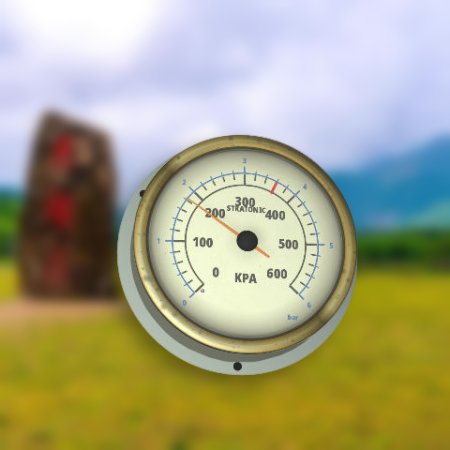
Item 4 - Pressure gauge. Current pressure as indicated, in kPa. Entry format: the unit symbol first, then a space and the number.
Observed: kPa 180
